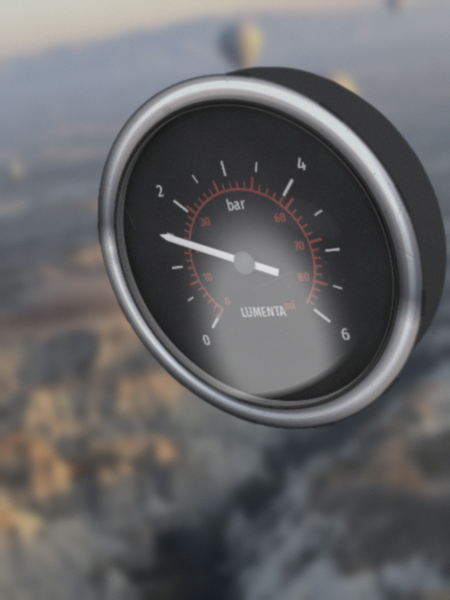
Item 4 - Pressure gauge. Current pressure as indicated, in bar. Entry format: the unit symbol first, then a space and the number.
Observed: bar 1.5
